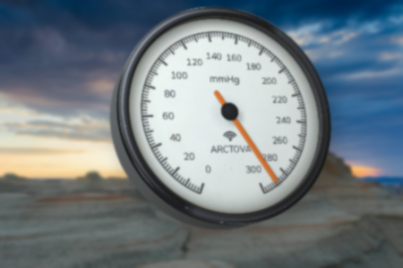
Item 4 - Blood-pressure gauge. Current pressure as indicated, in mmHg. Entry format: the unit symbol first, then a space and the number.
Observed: mmHg 290
